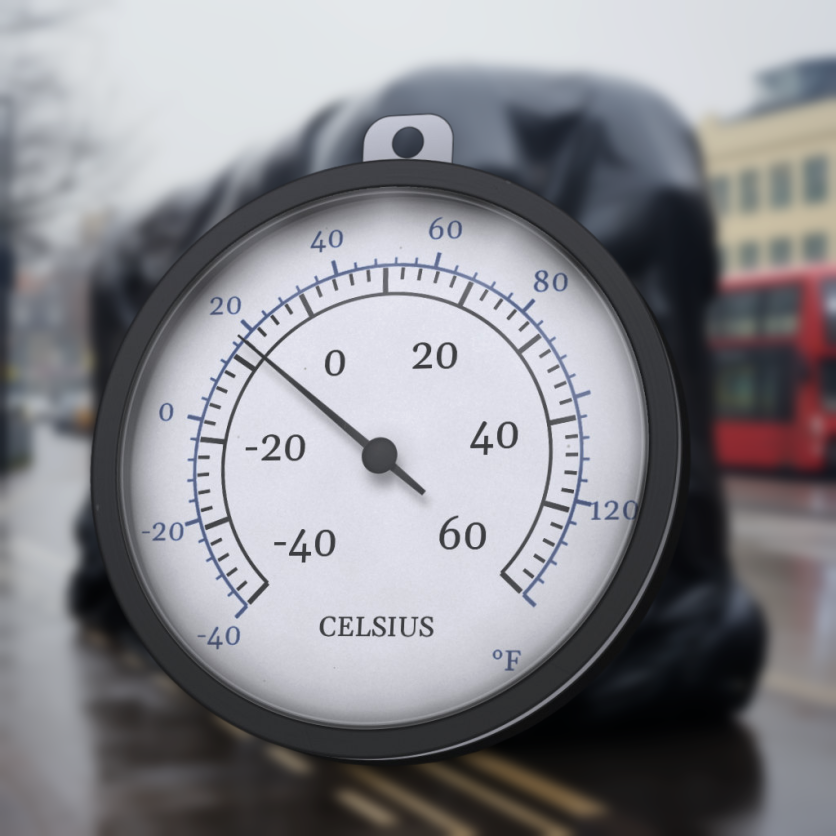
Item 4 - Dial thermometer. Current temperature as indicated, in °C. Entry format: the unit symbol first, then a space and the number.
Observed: °C -8
